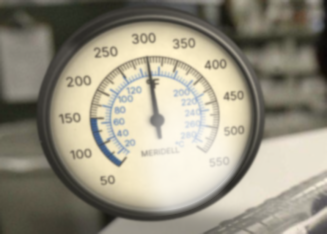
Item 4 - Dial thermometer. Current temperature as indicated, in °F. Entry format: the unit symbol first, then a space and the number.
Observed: °F 300
